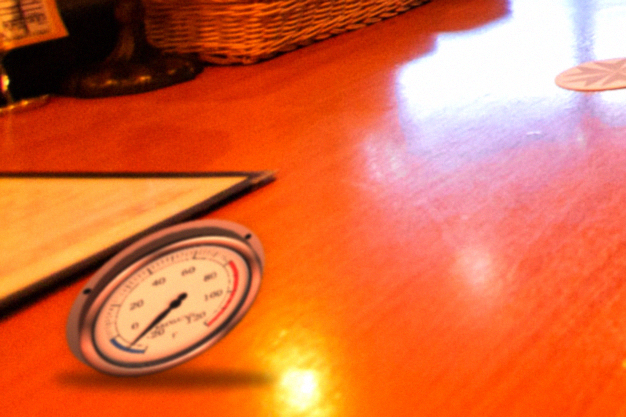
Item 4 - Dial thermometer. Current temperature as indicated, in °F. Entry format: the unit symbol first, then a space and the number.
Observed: °F -10
